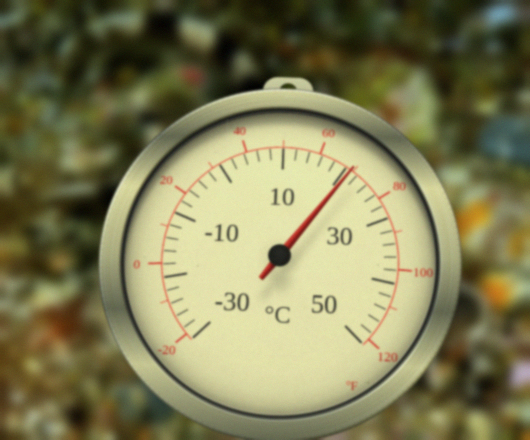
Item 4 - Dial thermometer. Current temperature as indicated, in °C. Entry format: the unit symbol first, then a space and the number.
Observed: °C 21
